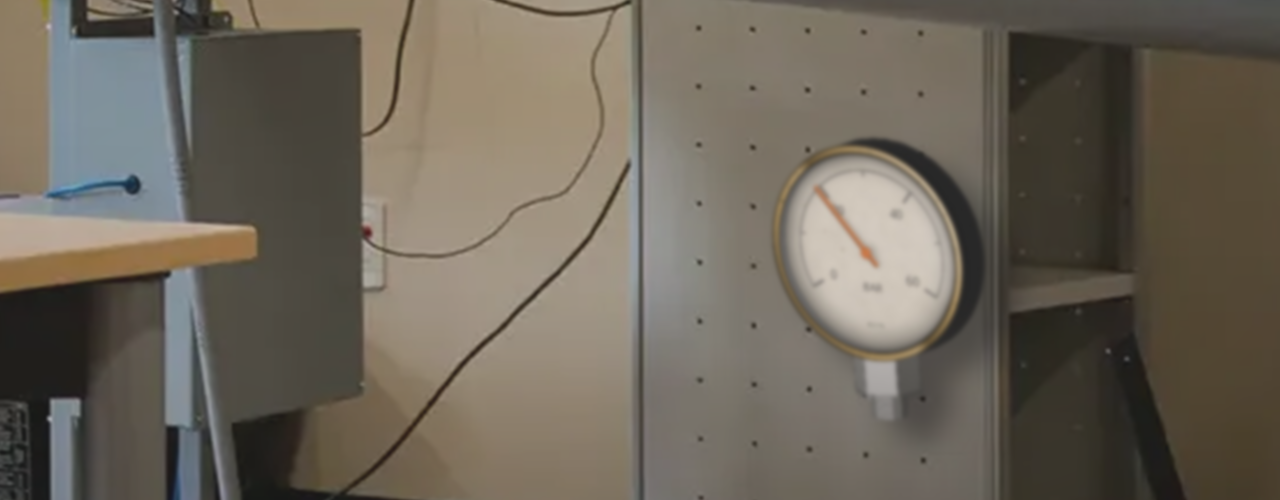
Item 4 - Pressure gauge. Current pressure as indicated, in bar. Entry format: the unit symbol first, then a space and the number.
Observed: bar 20
